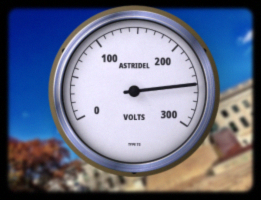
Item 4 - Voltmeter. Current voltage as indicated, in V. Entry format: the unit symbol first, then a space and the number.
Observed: V 250
